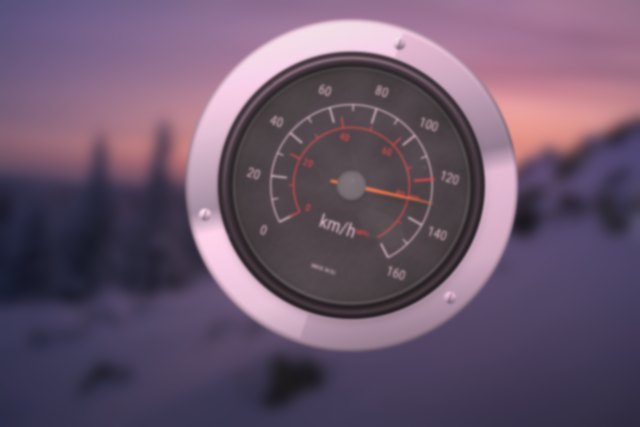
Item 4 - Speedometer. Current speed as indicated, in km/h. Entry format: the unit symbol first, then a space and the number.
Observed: km/h 130
